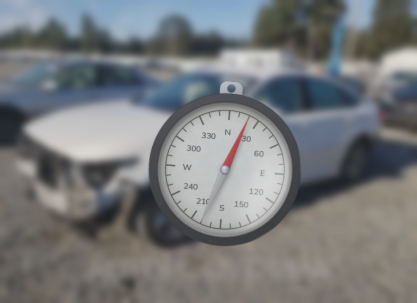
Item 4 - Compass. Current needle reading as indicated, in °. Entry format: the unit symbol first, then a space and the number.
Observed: ° 20
